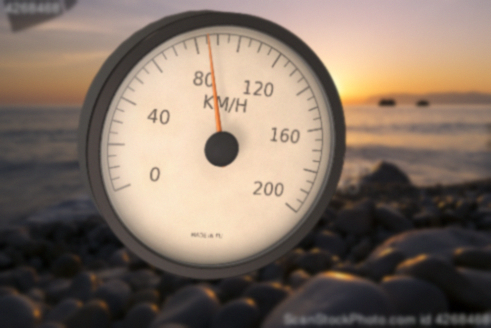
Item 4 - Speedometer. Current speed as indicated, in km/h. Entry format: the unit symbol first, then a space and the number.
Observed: km/h 85
